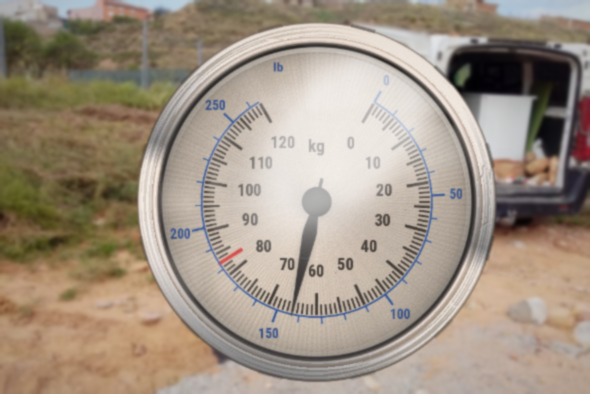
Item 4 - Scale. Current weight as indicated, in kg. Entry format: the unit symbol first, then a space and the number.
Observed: kg 65
